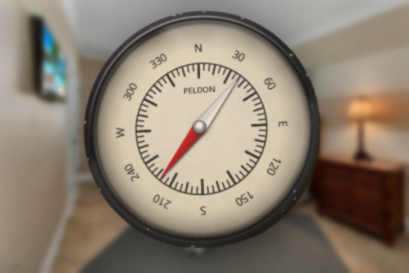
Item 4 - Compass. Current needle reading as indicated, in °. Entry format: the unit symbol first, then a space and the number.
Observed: ° 220
